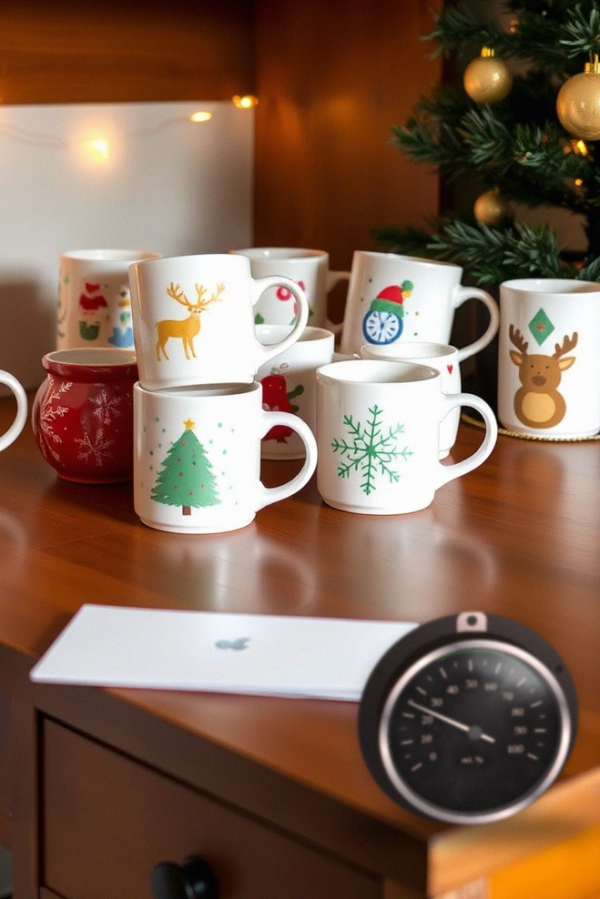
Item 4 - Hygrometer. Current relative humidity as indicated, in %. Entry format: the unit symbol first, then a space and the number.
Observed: % 25
